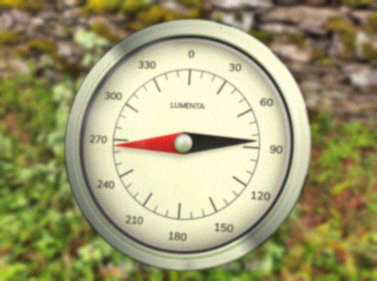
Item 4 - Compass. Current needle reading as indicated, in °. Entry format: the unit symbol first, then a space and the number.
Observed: ° 265
